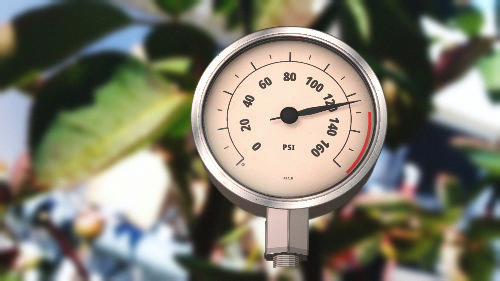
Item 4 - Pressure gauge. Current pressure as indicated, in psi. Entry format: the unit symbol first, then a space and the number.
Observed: psi 125
